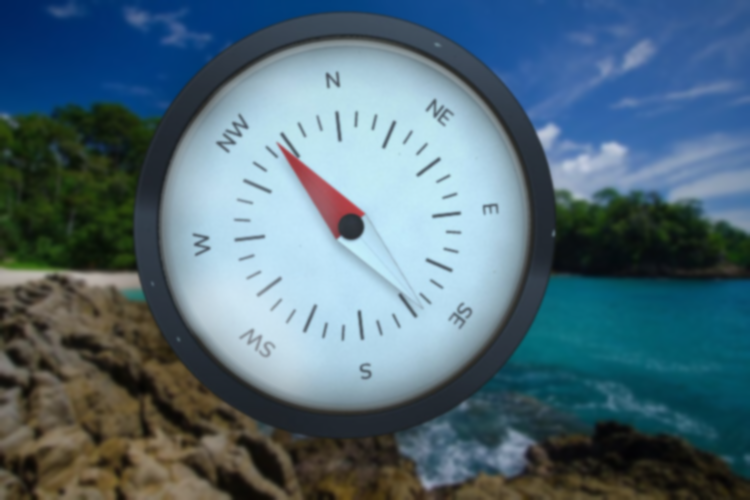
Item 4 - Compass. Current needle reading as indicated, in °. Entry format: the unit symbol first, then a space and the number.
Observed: ° 325
